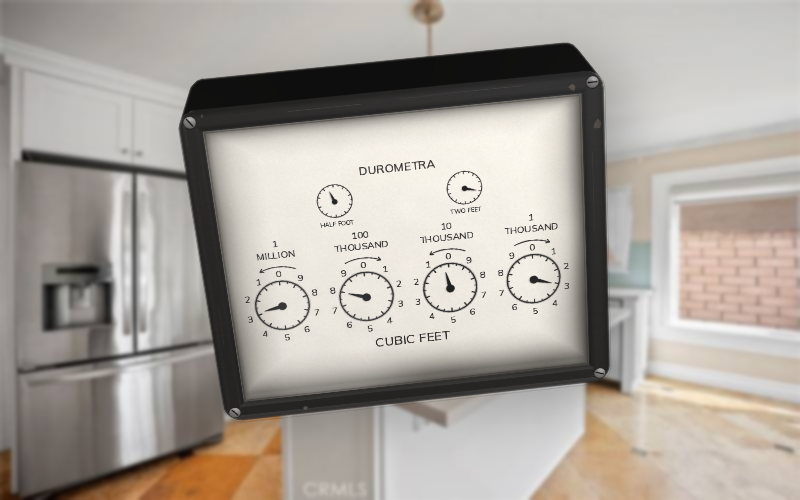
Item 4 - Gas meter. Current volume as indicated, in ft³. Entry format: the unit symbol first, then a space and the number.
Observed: ft³ 280300
